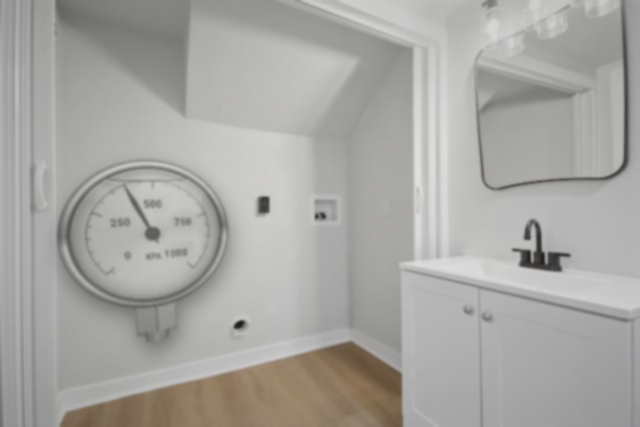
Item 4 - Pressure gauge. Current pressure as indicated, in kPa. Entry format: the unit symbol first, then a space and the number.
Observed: kPa 400
